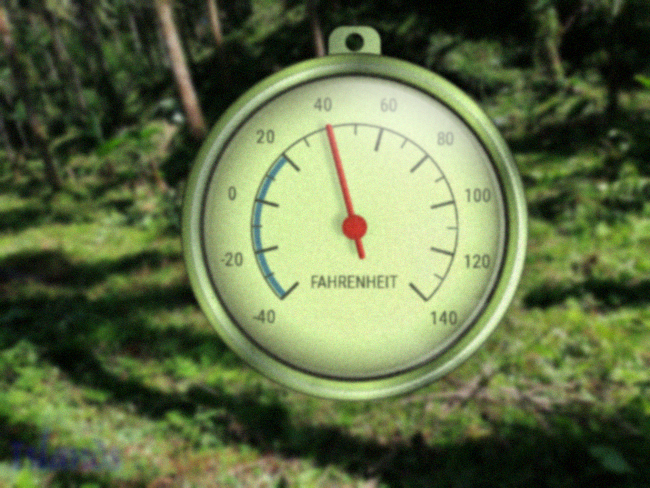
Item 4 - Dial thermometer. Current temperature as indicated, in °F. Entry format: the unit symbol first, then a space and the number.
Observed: °F 40
